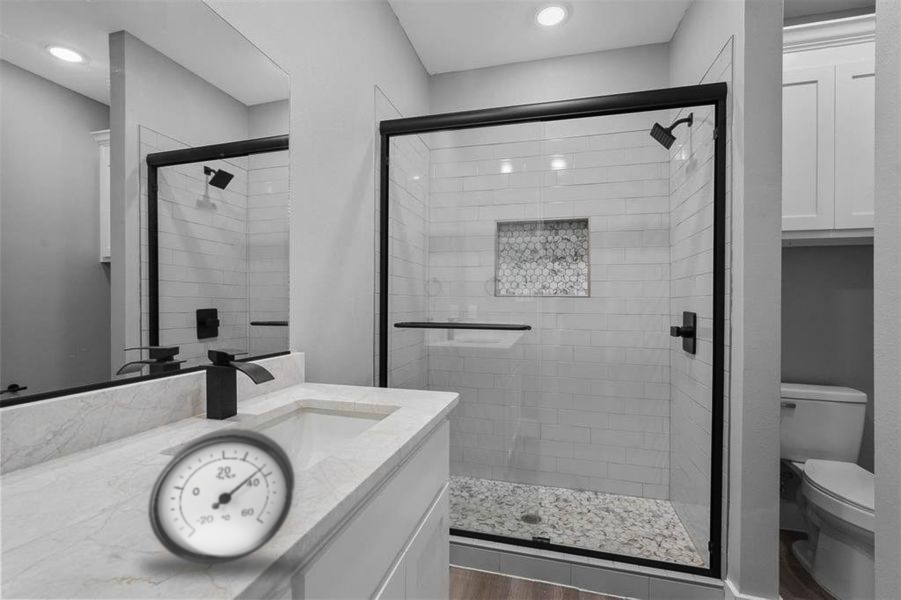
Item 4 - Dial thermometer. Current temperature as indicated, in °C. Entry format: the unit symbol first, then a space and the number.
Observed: °C 36
